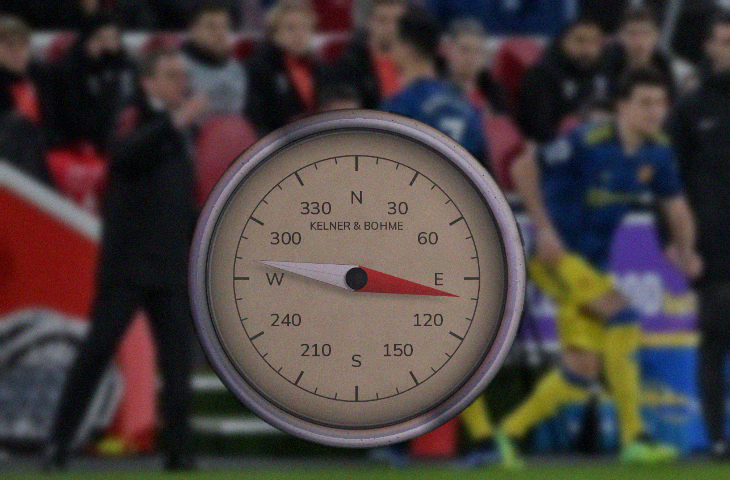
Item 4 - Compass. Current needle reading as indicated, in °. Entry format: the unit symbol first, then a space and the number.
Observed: ° 100
